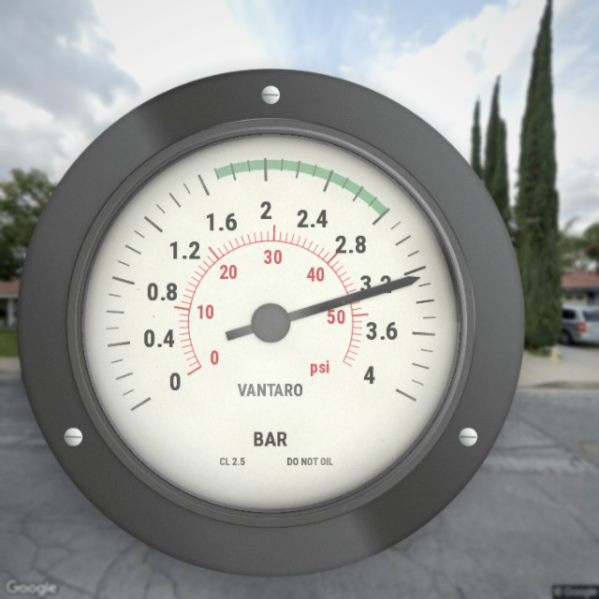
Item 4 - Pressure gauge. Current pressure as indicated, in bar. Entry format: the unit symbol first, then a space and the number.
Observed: bar 3.25
